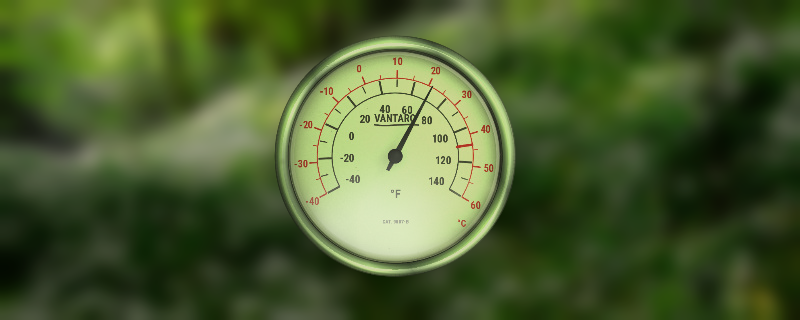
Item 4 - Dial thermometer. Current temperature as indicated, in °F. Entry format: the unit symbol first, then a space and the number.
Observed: °F 70
